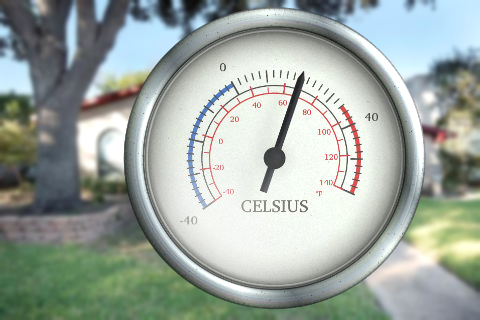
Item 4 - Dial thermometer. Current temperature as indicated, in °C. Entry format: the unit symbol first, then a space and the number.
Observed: °C 20
